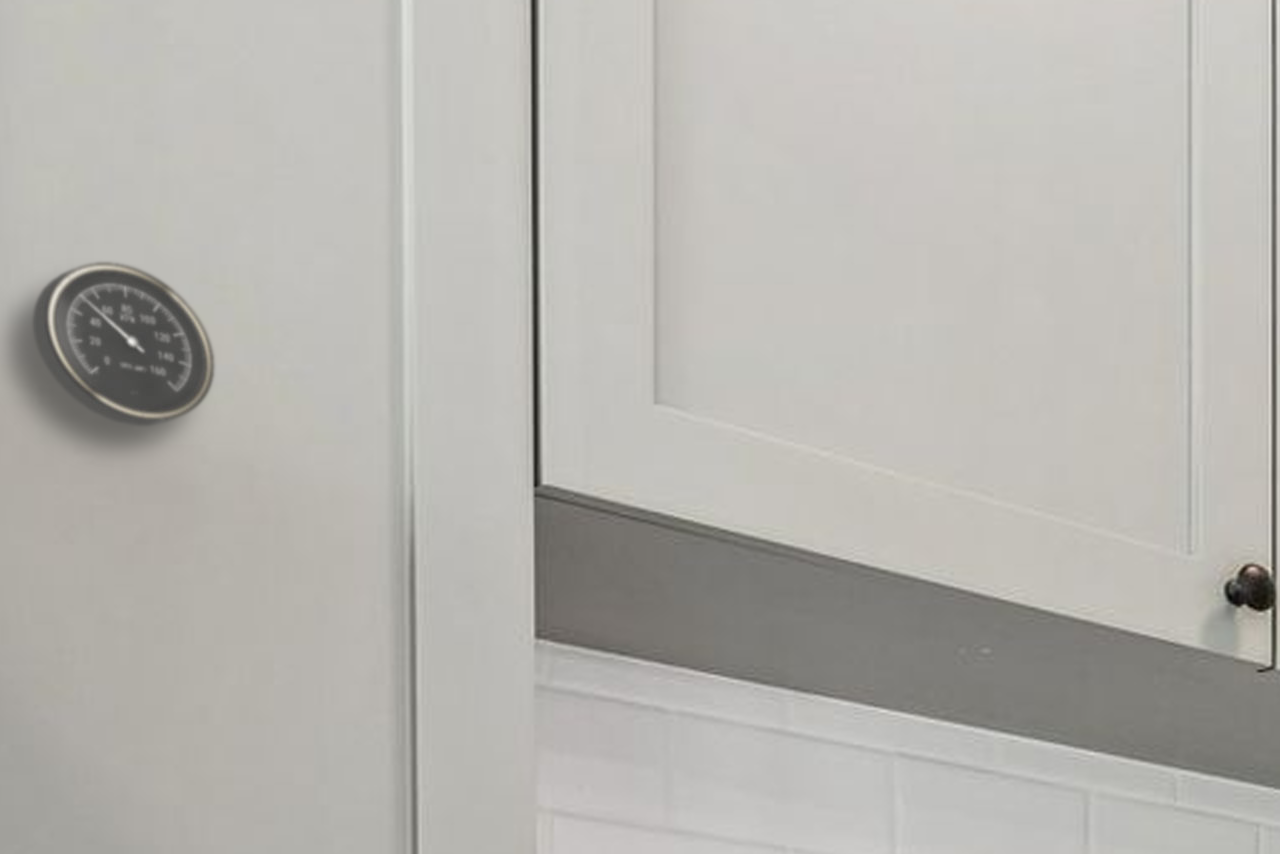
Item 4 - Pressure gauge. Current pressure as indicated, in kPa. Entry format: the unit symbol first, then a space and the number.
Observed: kPa 50
